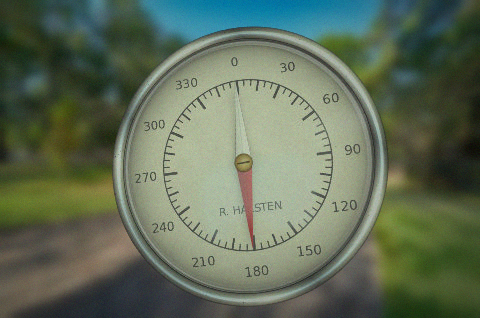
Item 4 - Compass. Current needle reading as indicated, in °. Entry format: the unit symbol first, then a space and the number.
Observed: ° 180
